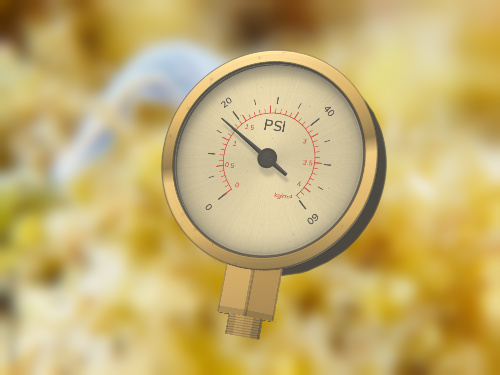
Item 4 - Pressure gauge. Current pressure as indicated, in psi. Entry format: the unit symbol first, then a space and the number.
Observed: psi 17.5
